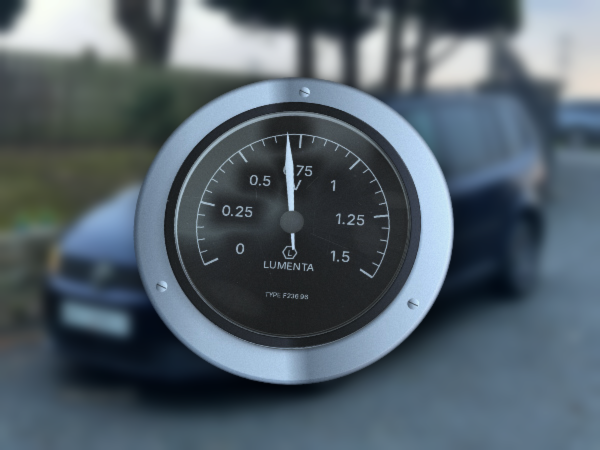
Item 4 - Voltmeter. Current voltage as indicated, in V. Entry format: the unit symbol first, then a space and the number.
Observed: V 0.7
